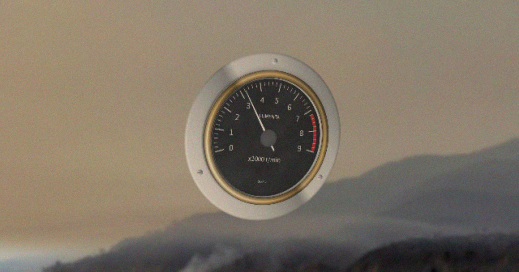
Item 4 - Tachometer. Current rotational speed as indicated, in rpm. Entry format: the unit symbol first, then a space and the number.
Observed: rpm 3200
